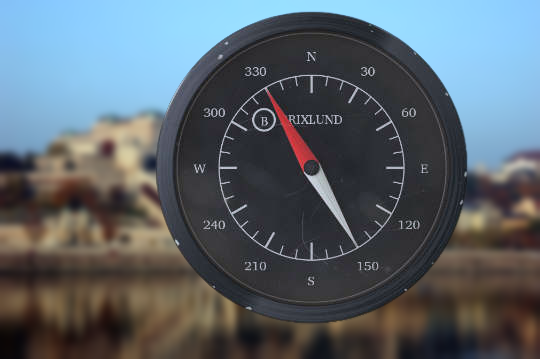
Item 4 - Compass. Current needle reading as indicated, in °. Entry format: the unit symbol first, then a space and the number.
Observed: ° 330
